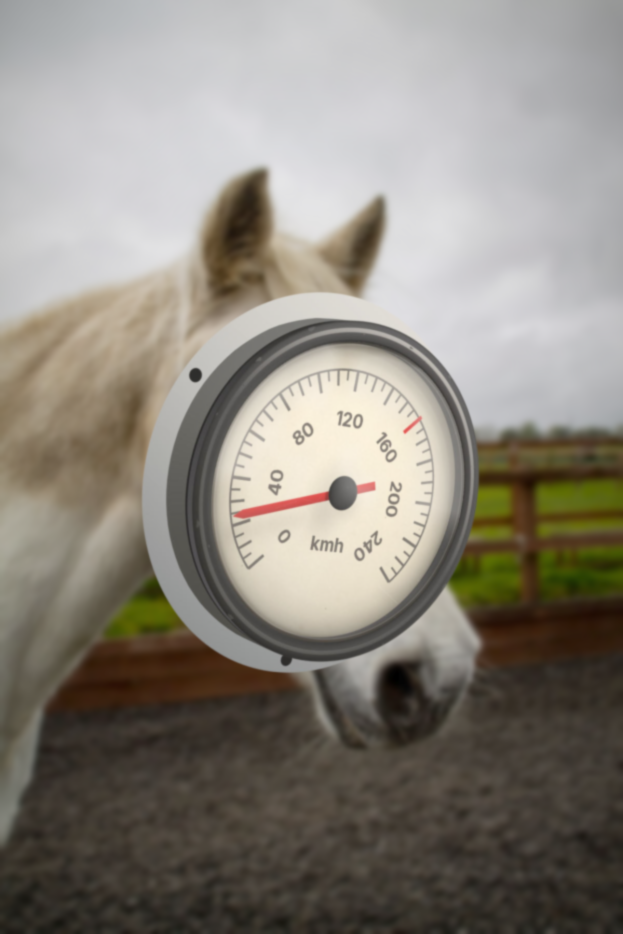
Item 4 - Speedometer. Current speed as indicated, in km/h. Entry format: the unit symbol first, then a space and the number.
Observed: km/h 25
